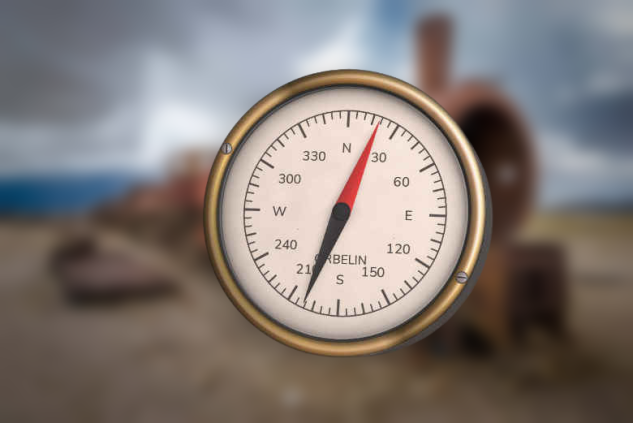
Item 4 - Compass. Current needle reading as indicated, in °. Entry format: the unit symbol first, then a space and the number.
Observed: ° 20
